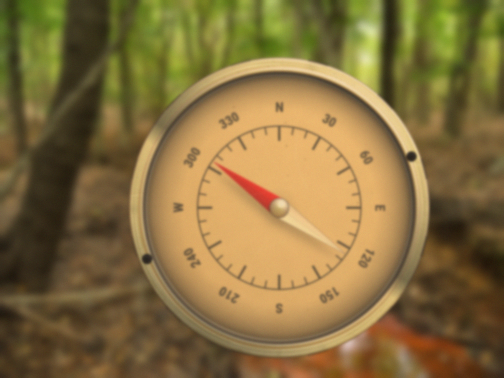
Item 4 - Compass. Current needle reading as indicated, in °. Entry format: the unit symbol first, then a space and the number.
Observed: ° 305
